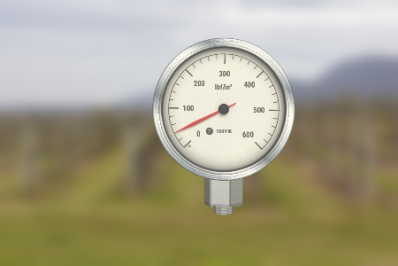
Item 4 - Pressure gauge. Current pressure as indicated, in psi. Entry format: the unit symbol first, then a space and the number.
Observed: psi 40
